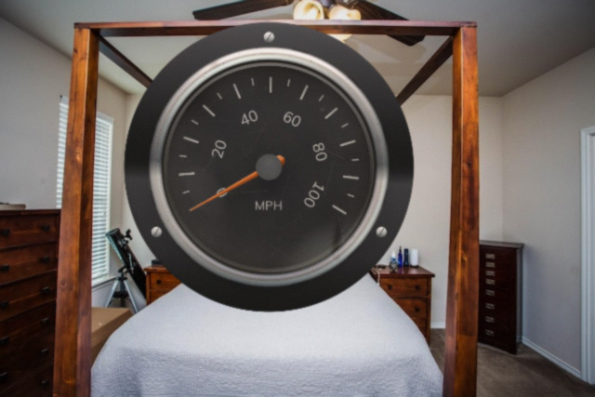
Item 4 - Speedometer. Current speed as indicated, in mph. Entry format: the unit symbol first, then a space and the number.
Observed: mph 0
